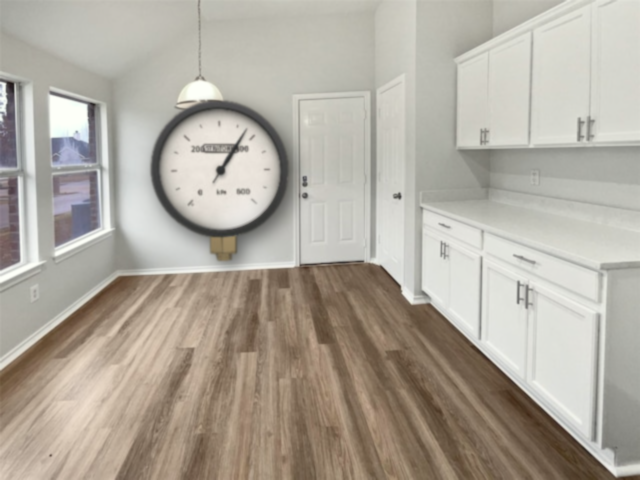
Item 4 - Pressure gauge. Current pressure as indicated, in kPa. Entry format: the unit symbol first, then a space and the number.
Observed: kPa 375
